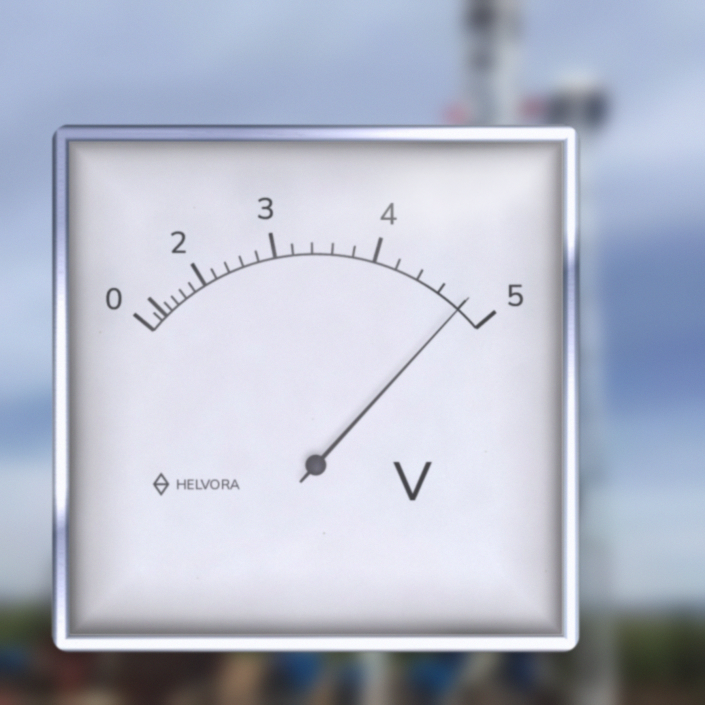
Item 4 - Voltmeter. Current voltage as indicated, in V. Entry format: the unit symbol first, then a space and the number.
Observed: V 4.8
